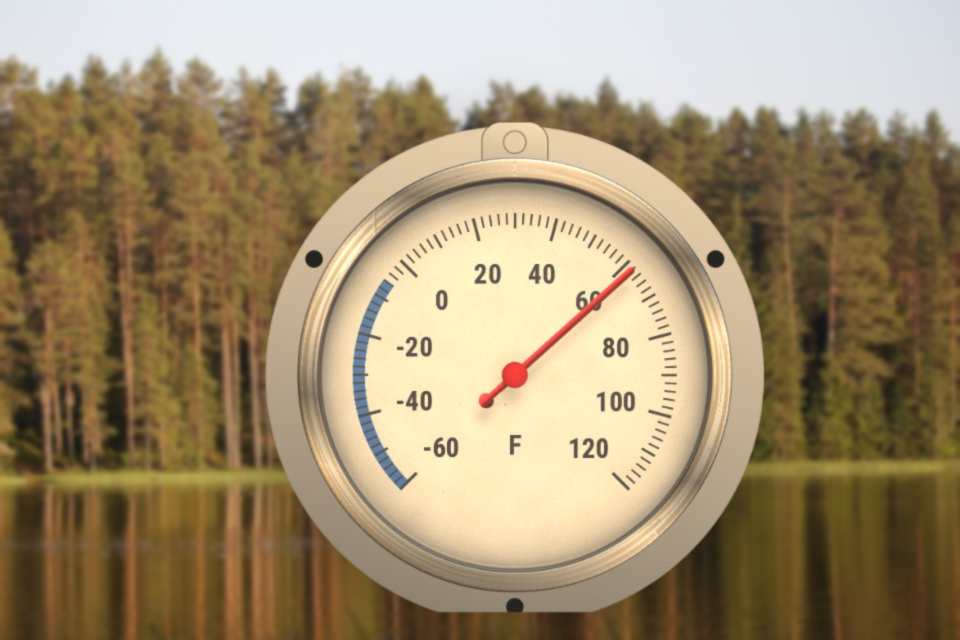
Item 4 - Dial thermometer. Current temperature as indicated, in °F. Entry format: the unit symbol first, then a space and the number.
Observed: °F 62
